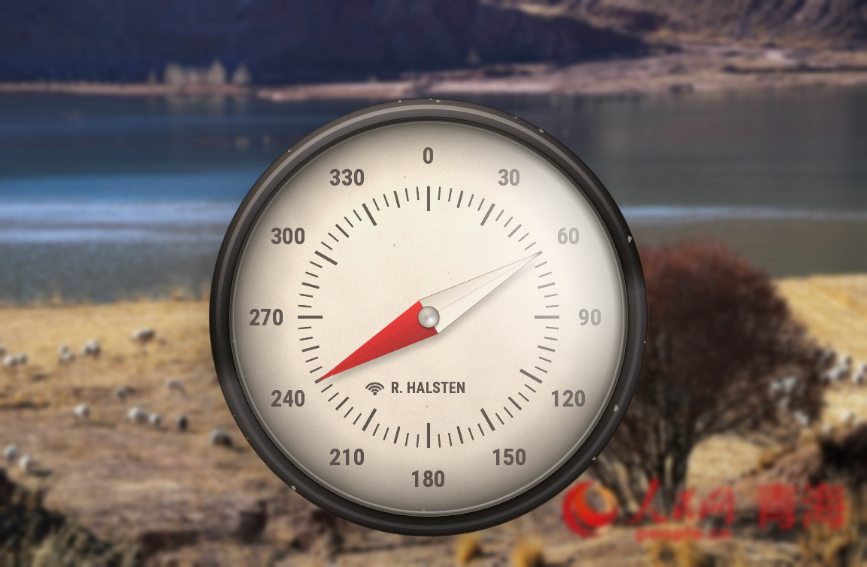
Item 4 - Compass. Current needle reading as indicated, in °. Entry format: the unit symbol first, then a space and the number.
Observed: ° 240
